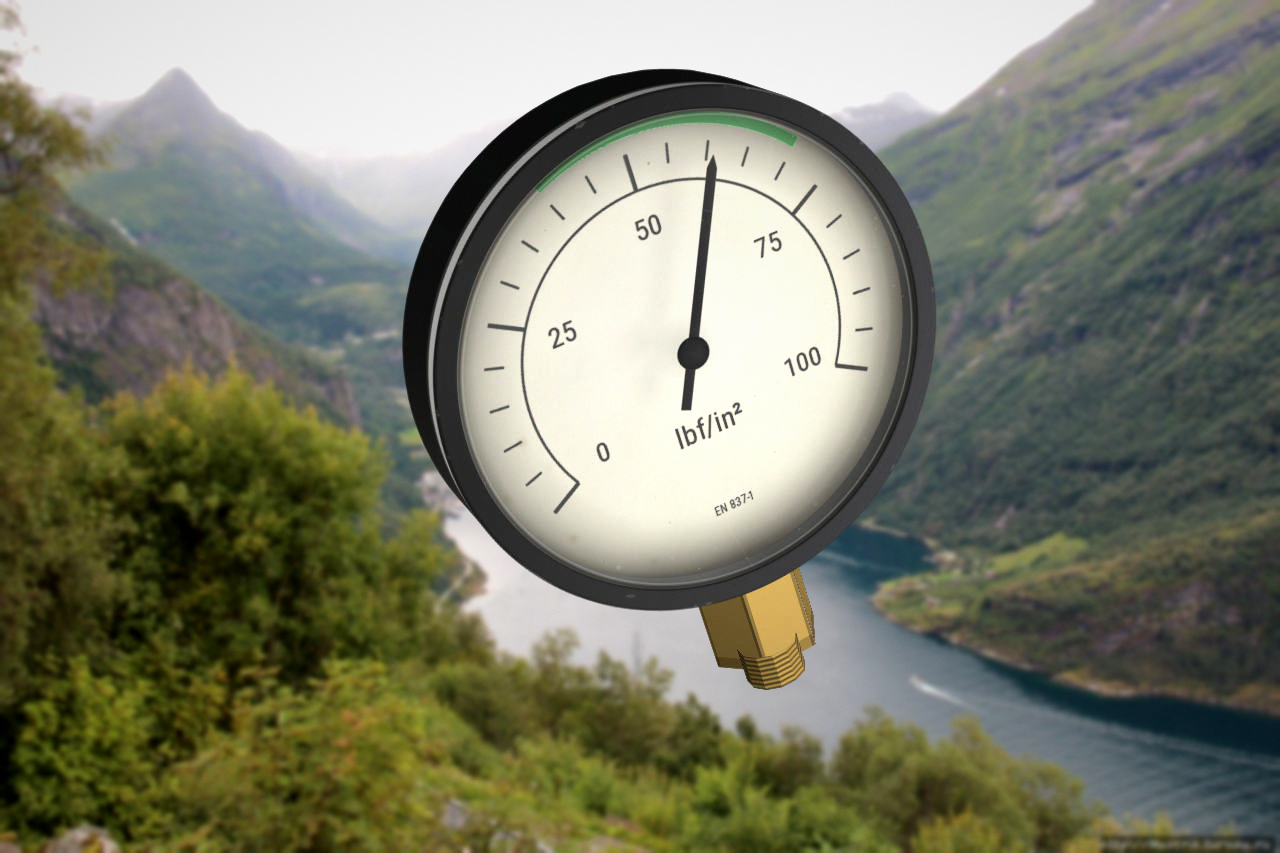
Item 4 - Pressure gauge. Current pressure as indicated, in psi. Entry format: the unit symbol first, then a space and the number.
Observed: psi 60
